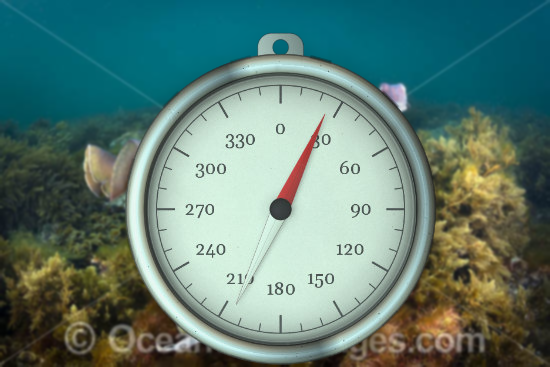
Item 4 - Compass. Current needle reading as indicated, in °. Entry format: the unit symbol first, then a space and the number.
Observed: ° 25
